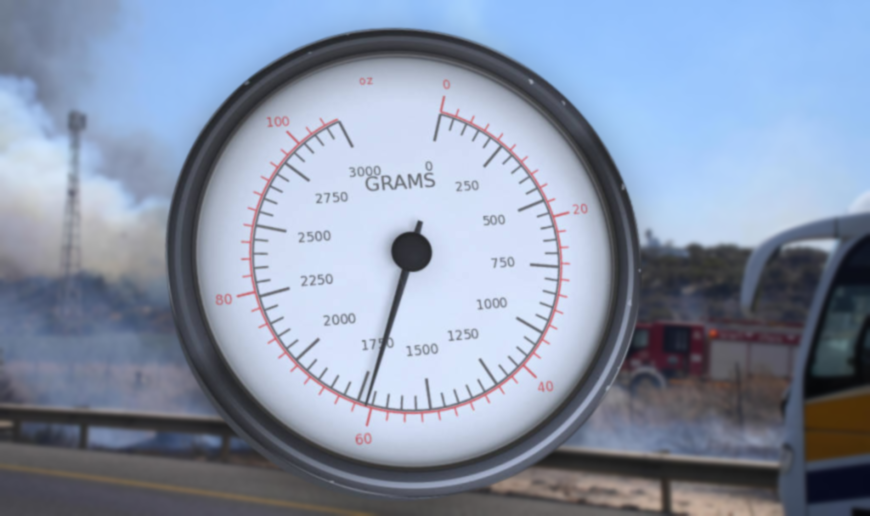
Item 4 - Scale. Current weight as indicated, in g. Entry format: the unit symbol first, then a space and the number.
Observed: g 1725
